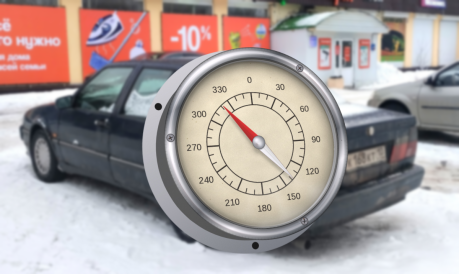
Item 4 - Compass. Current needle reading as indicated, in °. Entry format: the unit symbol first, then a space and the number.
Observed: ° 320
